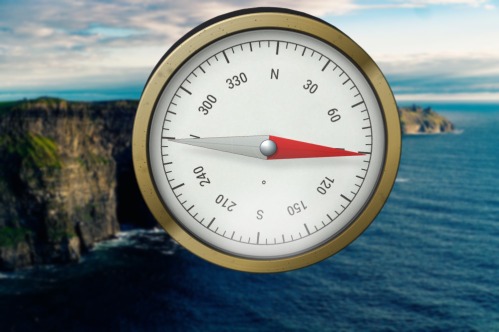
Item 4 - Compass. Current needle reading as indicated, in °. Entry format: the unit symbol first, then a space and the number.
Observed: ° 90
